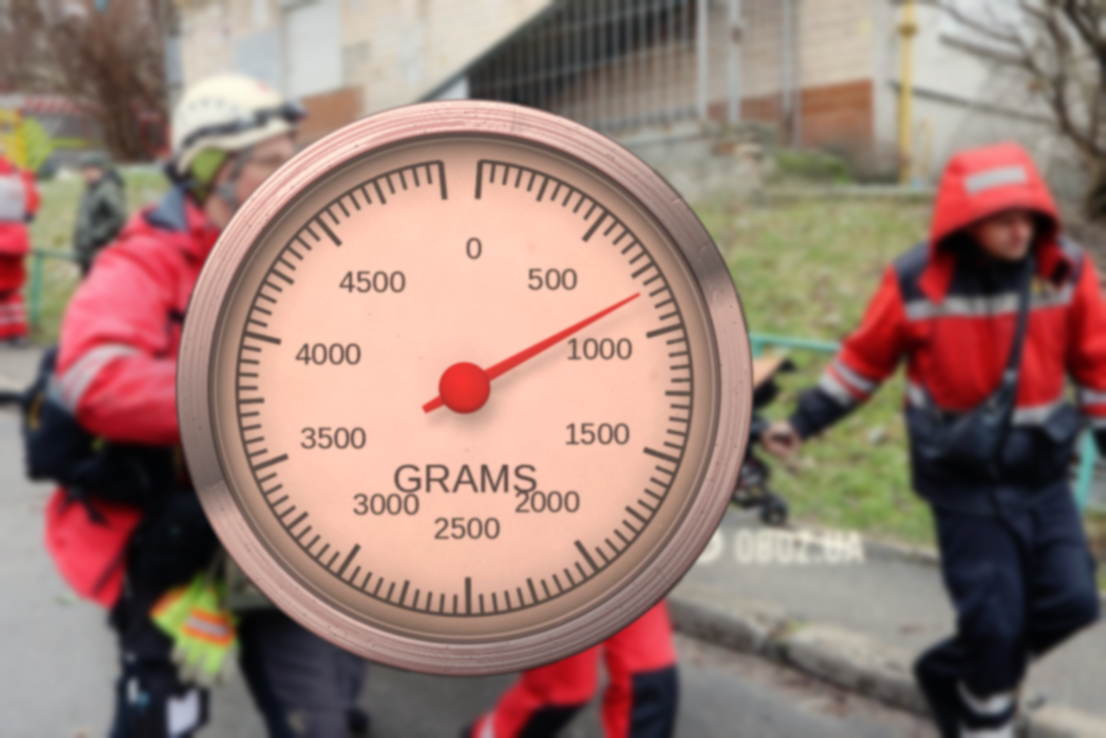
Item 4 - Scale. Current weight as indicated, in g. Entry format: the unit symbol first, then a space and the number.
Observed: g 825
